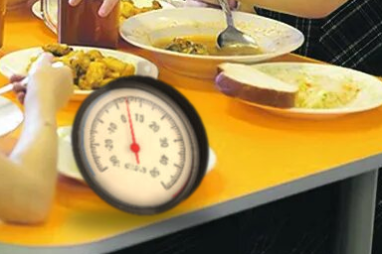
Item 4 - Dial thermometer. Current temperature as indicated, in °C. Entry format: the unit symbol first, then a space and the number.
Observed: °C 5
